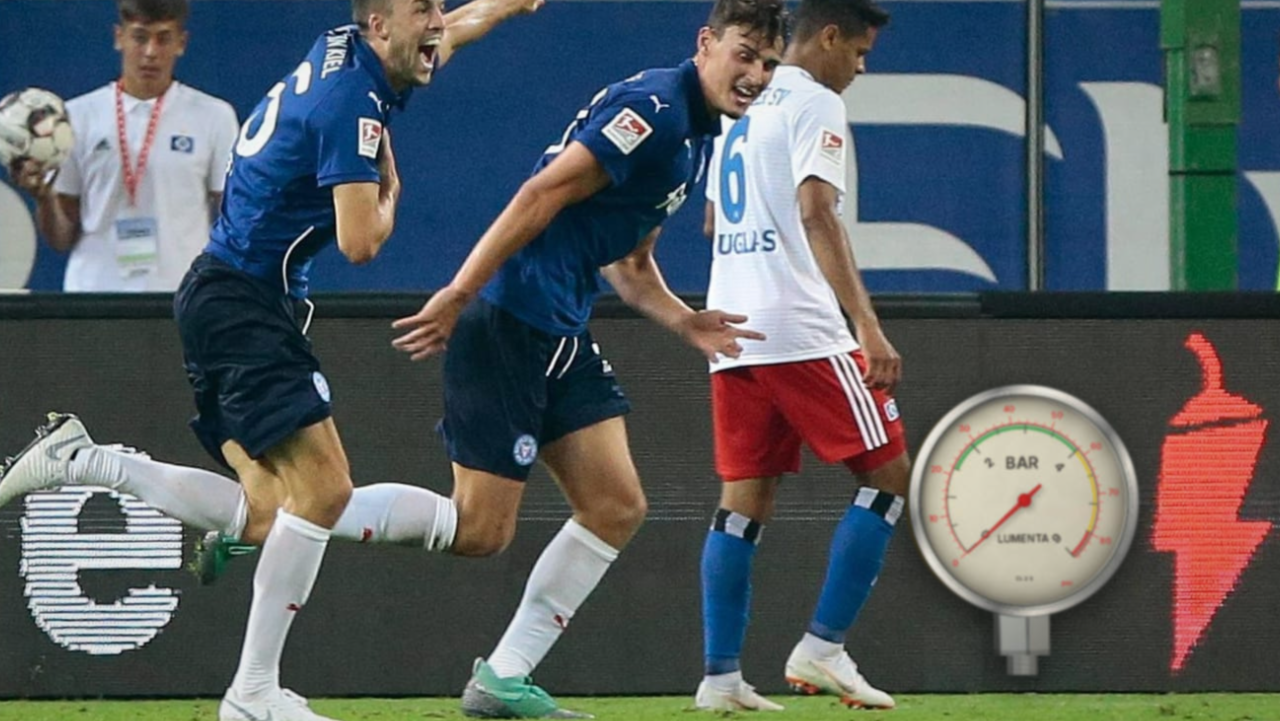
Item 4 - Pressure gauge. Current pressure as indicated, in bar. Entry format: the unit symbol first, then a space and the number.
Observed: bar 0
